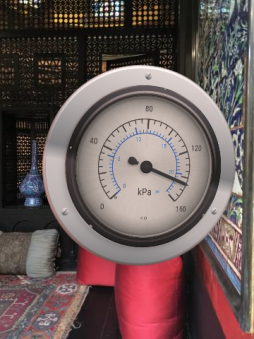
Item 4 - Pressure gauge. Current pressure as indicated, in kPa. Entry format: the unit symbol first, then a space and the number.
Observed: kPa 145
